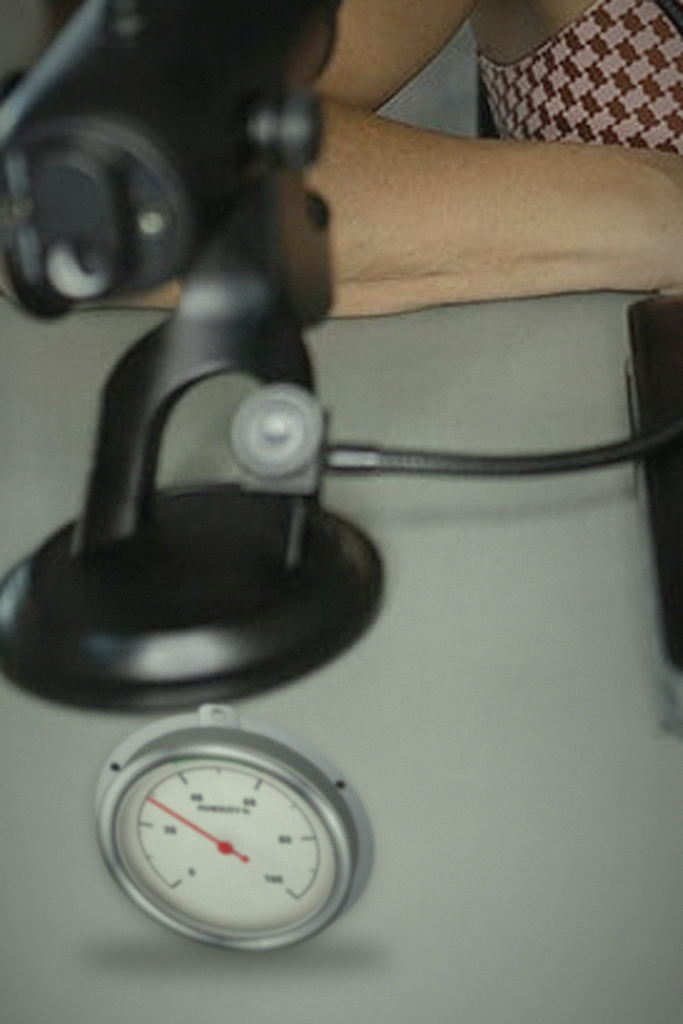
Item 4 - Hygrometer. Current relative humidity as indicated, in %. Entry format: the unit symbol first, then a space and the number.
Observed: % 30
